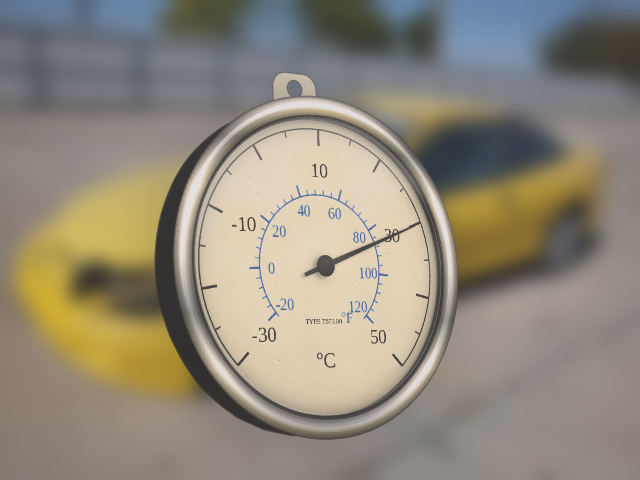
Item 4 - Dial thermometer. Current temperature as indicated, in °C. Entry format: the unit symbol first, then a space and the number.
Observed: °C 30
